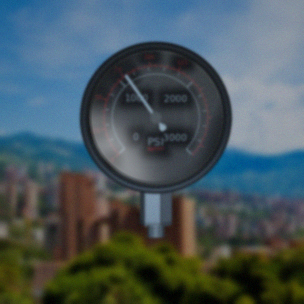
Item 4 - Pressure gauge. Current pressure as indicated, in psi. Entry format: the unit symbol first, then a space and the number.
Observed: psi 1100
